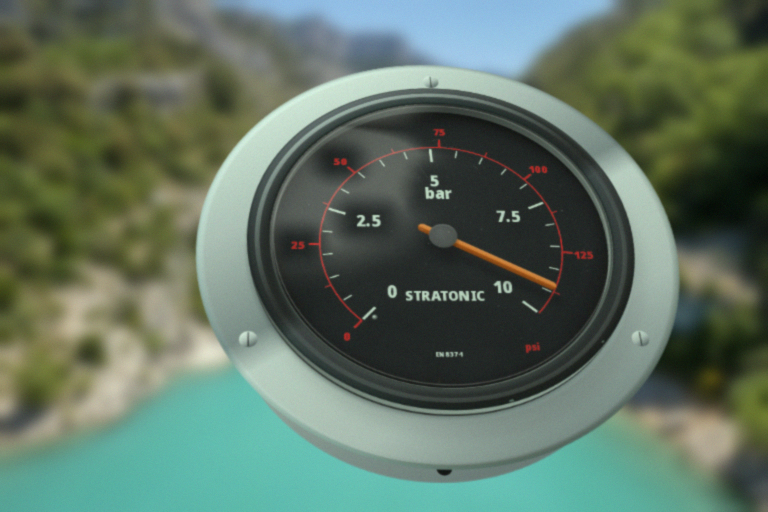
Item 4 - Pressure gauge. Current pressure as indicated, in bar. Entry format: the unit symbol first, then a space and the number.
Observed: bar 9.5
